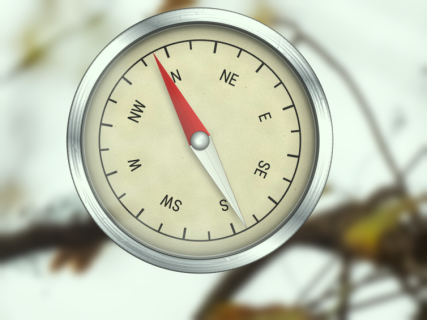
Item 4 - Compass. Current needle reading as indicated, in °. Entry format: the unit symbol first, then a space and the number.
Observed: ° 352.5
